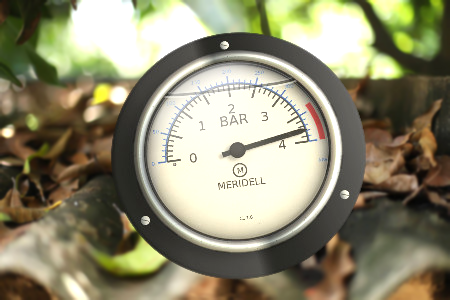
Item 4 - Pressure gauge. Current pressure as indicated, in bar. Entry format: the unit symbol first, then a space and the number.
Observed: bar 3.8
